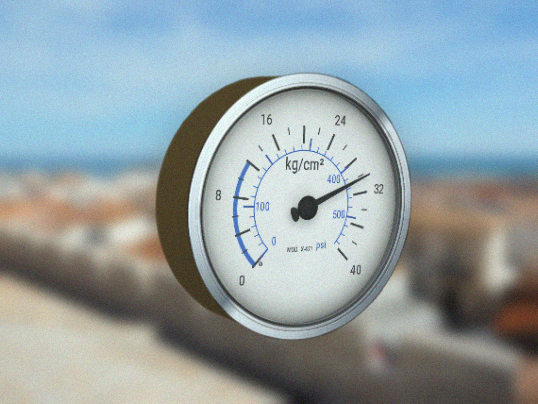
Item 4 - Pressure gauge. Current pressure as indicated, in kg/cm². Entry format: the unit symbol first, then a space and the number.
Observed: kg/cm² 30
